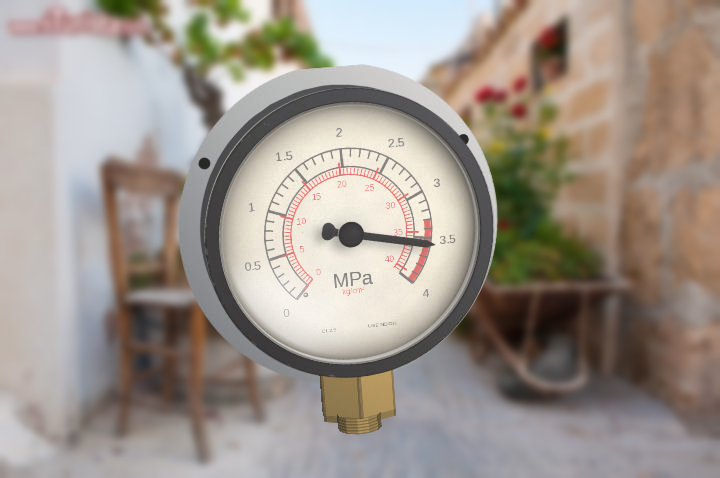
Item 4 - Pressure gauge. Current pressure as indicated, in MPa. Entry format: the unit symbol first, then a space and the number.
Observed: MPa 3.55
